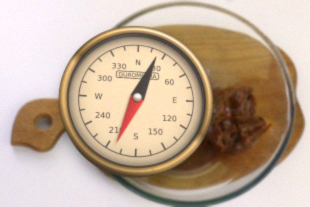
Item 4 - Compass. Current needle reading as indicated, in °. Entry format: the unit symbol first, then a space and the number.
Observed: ° 202.5
